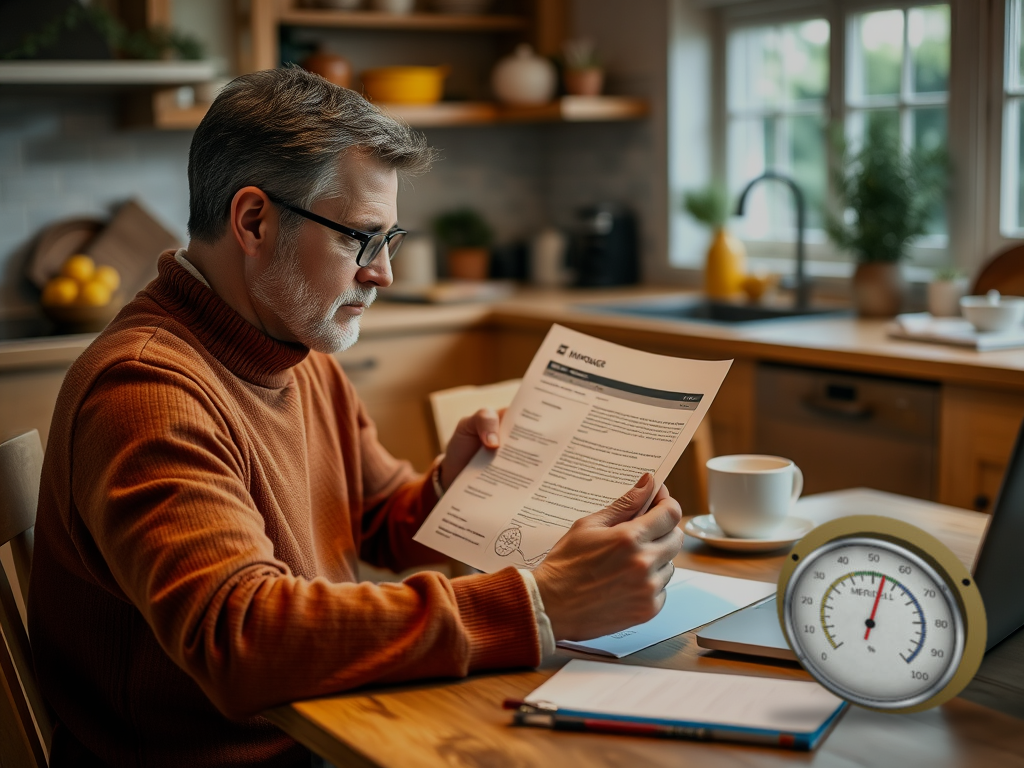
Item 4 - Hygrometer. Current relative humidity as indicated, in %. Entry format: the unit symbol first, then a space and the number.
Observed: % 55
